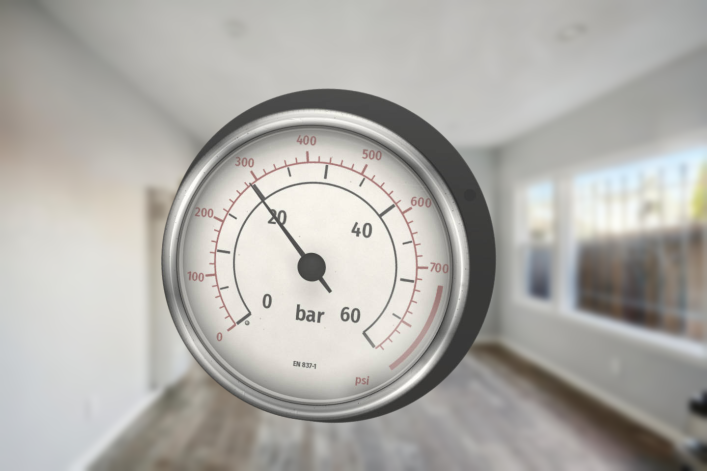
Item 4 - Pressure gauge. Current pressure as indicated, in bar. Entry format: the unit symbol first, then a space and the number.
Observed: bar 20
